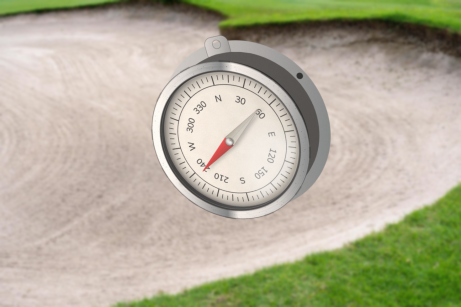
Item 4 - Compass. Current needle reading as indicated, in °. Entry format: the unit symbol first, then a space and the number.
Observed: ° 235
